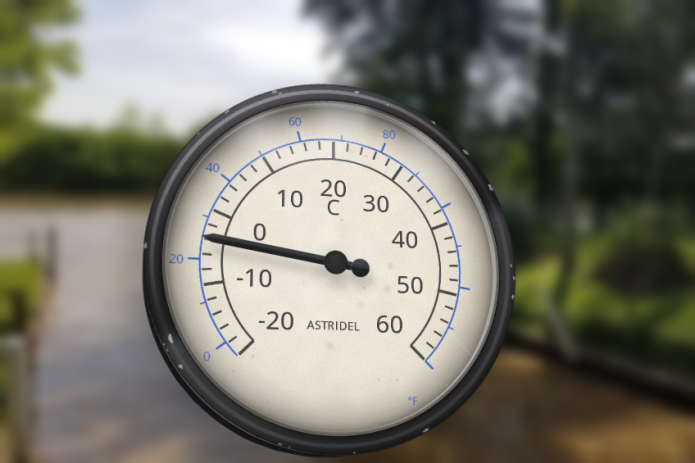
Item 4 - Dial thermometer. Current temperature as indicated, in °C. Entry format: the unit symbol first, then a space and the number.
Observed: °C -4
